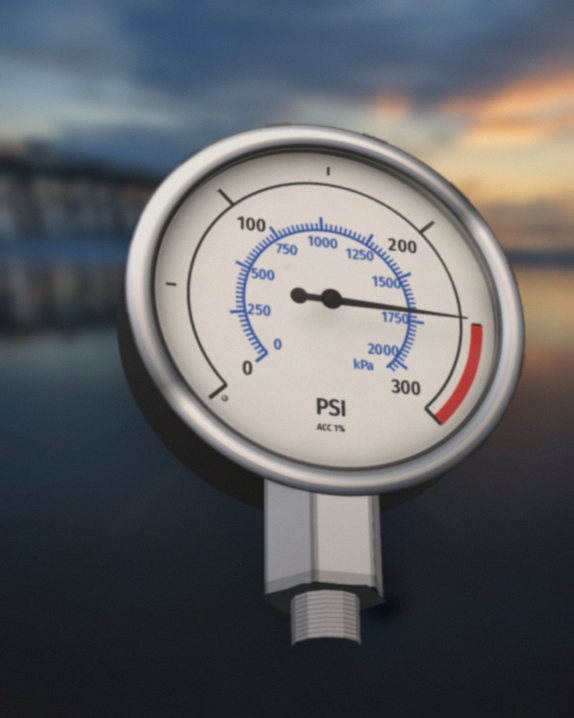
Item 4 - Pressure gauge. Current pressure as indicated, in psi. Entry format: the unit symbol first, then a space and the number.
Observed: psi 250
